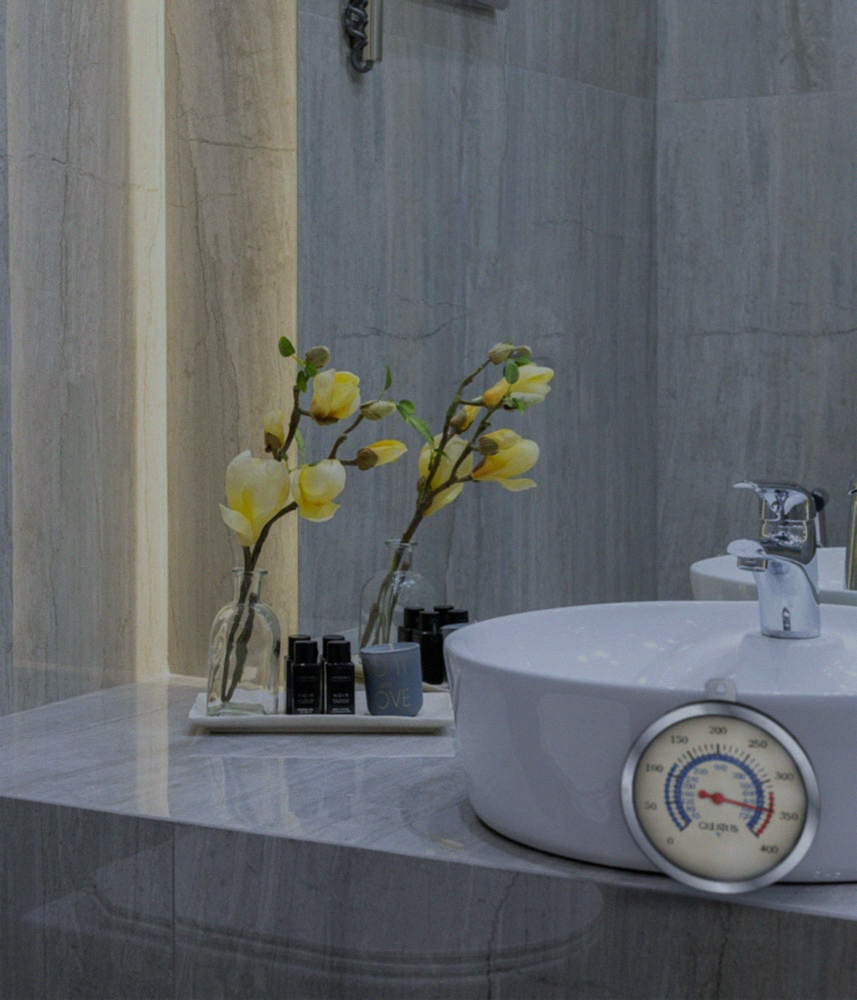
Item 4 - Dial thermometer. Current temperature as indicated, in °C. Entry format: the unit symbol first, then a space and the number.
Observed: °C 350
